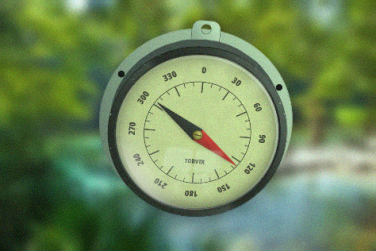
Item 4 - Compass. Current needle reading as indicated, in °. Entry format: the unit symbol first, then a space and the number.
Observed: ° 125
